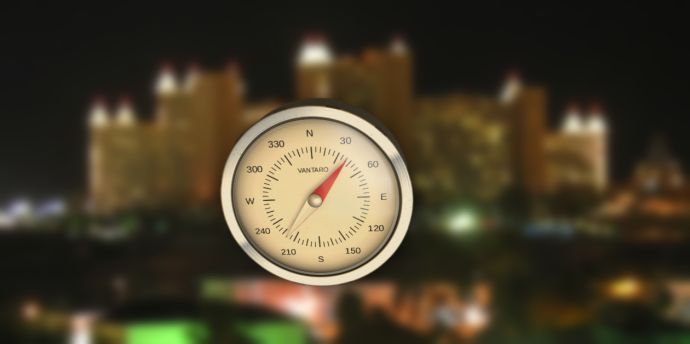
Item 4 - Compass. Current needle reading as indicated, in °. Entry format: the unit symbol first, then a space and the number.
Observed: ° 40
